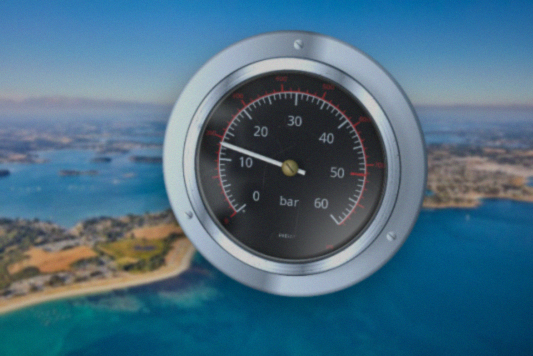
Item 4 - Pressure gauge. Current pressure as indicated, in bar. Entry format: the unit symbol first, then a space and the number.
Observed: bar 13
